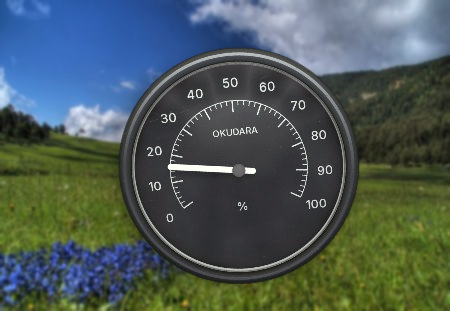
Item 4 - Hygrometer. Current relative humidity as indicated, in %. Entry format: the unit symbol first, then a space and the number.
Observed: % 16
